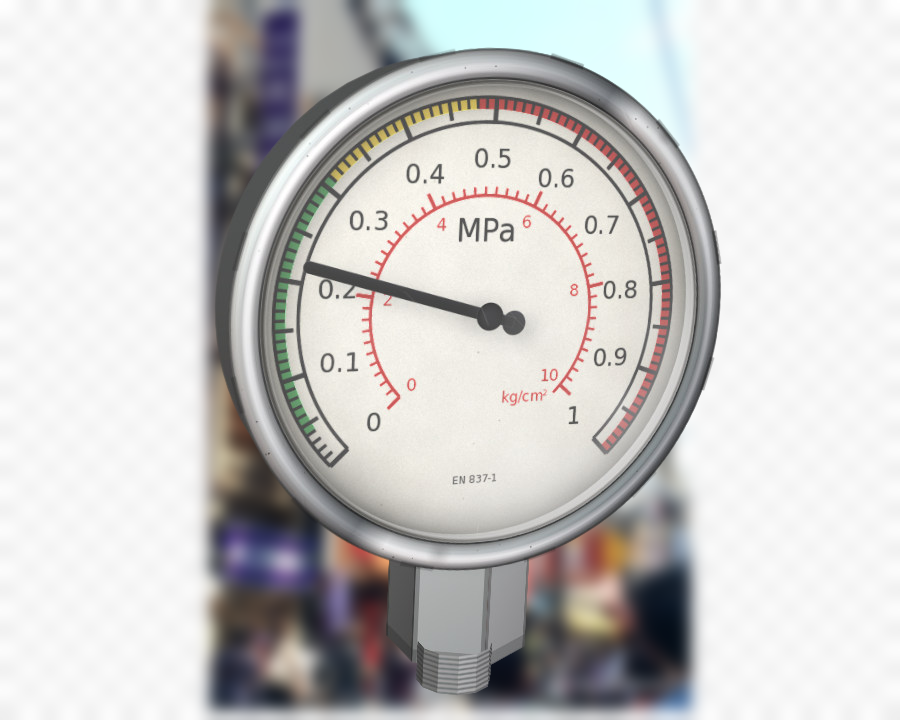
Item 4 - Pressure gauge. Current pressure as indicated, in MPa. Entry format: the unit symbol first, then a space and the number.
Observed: MPa 0.22
